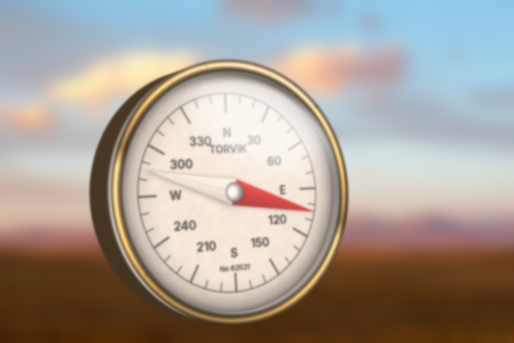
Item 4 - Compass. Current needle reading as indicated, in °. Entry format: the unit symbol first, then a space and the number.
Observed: ° 105
